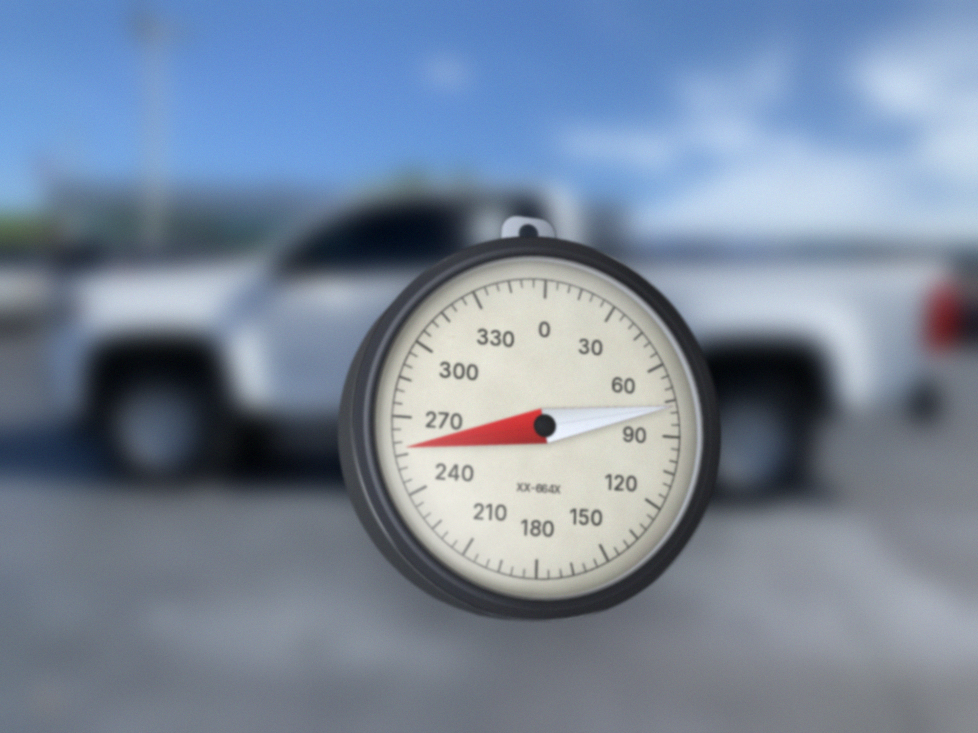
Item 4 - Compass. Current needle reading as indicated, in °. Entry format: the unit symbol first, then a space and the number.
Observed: ° 257.5
